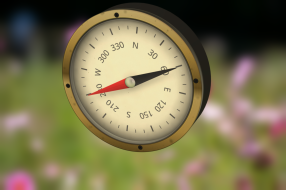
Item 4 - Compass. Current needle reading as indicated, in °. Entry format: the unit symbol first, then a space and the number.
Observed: ° 240
